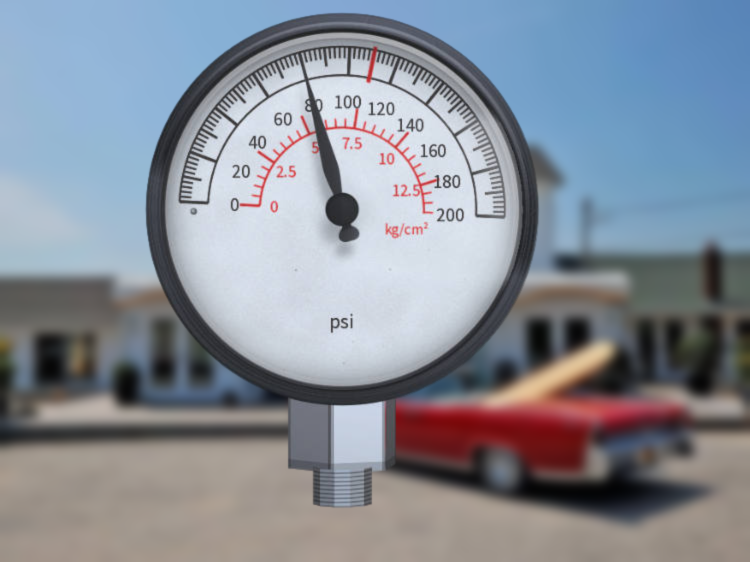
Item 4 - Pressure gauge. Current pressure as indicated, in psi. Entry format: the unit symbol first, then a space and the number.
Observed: psi 80
